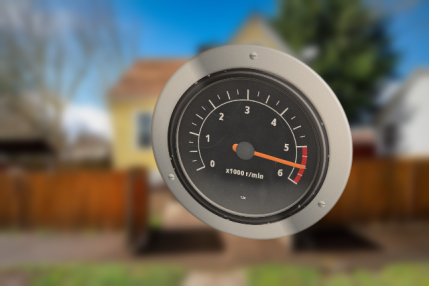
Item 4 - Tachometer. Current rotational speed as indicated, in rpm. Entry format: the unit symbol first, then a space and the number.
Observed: rpm 5500
